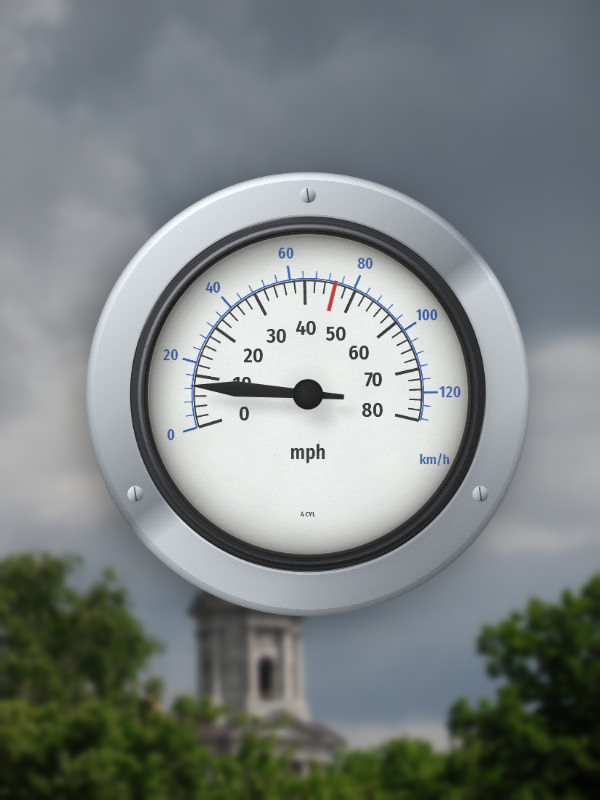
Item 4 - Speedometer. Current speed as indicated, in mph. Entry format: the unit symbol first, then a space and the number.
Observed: mph 8
